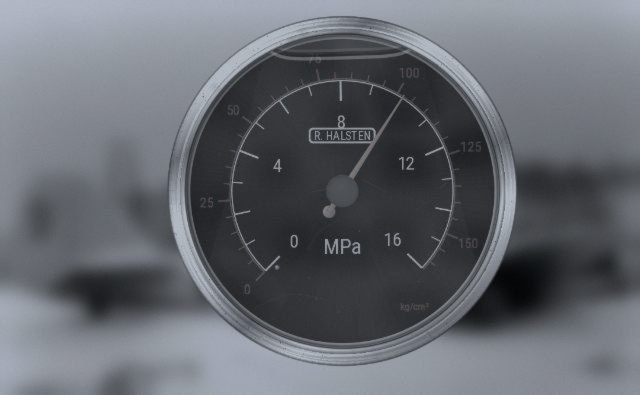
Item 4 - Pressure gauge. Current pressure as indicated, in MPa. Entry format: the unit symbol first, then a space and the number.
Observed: MPa 10
